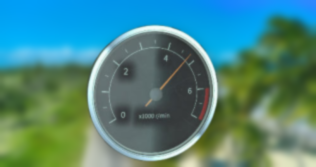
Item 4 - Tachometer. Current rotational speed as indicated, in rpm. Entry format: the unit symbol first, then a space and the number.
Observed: rpm 4750
